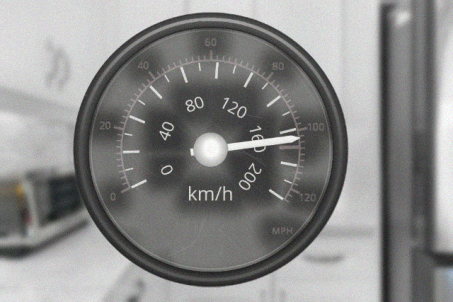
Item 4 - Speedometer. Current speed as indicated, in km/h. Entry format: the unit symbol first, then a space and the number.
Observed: km/h 165
